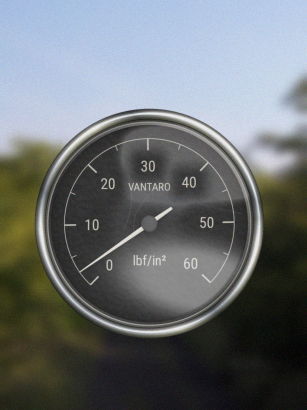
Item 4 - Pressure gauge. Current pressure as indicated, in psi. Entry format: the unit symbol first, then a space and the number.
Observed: psi 2.5
